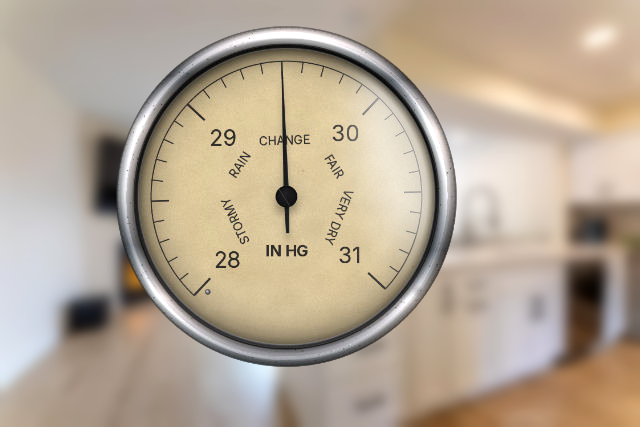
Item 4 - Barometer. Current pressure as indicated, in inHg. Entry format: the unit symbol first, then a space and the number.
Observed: inHg 29.5
